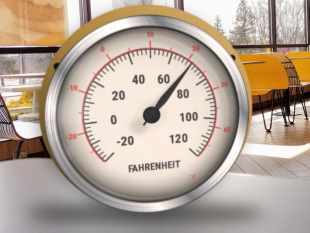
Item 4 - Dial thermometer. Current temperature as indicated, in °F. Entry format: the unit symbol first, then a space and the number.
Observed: °F 70
